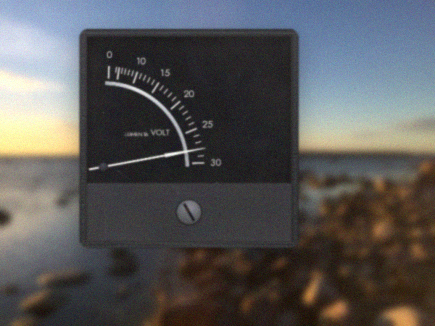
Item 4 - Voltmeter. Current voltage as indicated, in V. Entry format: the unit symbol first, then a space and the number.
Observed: V 28
